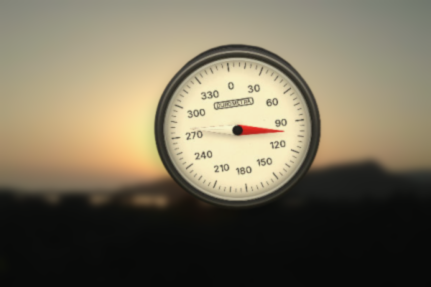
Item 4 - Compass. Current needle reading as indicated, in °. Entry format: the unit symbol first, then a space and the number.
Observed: ° 100
